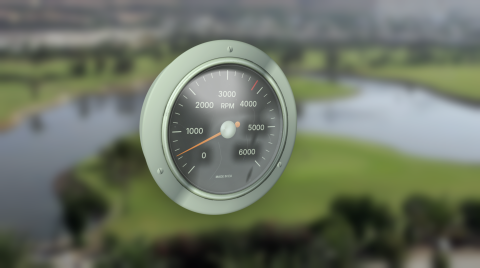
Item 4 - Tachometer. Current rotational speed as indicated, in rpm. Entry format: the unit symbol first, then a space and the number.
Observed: rpm 500
